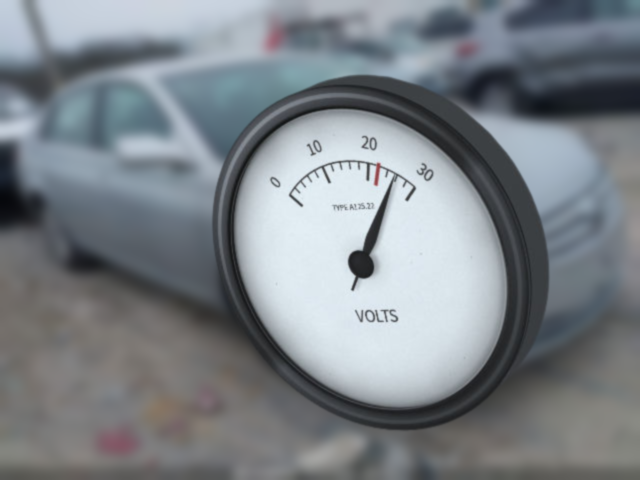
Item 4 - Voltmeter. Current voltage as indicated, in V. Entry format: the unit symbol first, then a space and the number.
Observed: V 26
